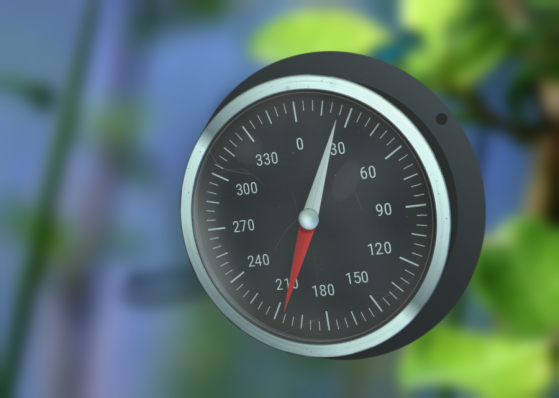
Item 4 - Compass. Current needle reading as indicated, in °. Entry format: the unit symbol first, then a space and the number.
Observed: ° 205
